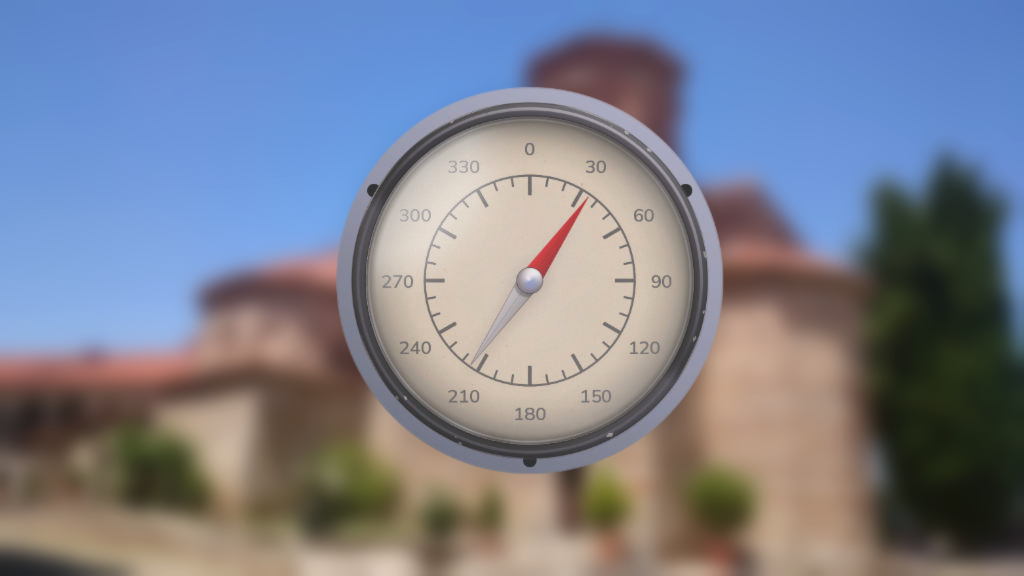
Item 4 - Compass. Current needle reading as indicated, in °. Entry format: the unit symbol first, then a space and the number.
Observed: ° 35
